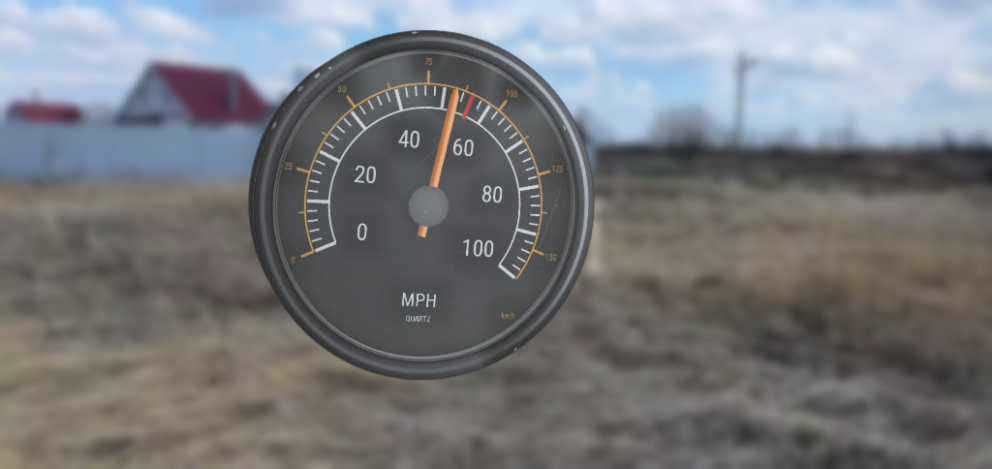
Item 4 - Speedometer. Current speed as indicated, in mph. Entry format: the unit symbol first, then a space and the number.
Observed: mph 52
